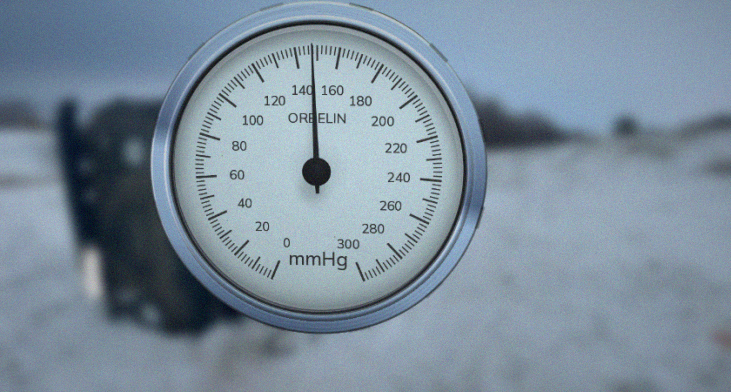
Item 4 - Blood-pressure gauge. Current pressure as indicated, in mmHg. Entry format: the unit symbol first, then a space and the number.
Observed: mmHg 148
